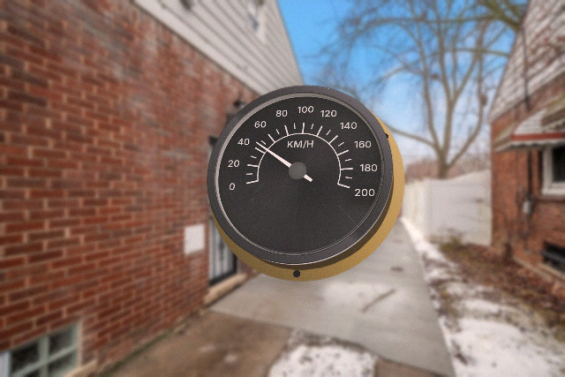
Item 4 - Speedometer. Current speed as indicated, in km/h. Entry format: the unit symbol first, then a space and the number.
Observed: km/h 45
